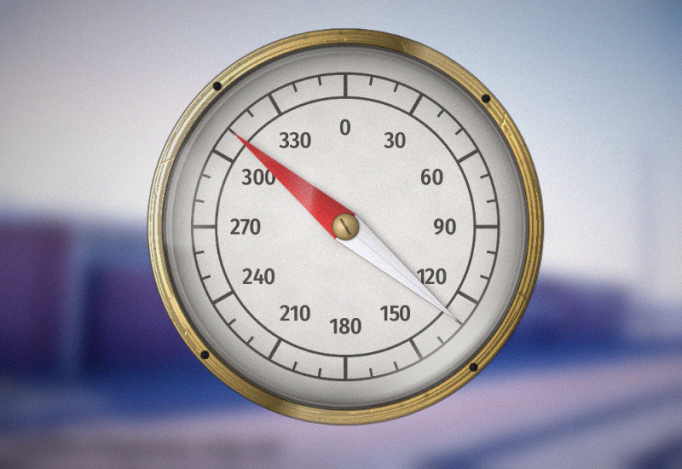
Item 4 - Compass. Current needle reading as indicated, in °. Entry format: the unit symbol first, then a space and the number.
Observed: ° 310
